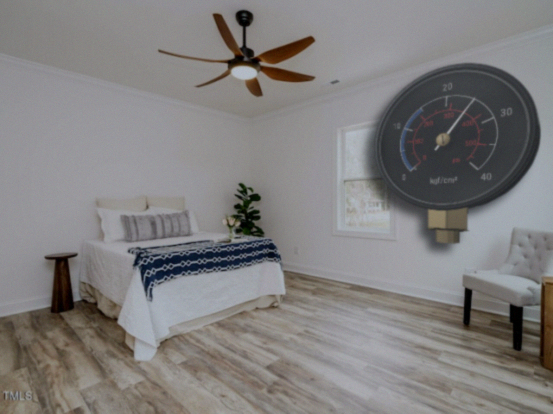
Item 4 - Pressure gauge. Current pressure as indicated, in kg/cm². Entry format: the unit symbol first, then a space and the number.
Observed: kg/cm² 25
